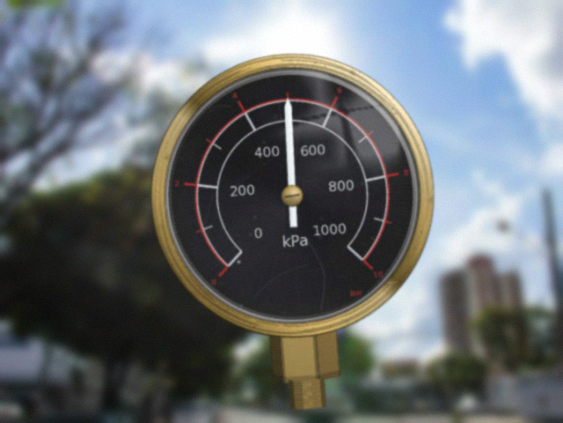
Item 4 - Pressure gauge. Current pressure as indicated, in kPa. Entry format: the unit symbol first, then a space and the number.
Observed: kPa 500
